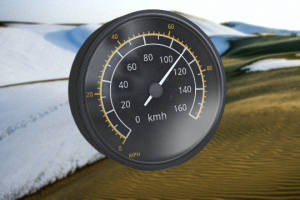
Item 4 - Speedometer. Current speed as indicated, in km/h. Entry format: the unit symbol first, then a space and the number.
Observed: km/h 110
